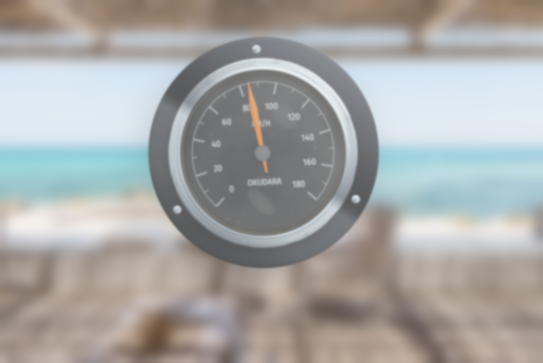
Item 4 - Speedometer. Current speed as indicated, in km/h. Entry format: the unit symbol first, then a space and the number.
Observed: km/h 85
